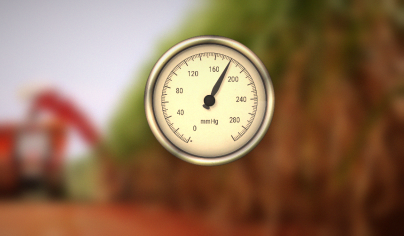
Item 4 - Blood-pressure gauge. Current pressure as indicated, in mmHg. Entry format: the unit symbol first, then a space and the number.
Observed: mmHg 180
